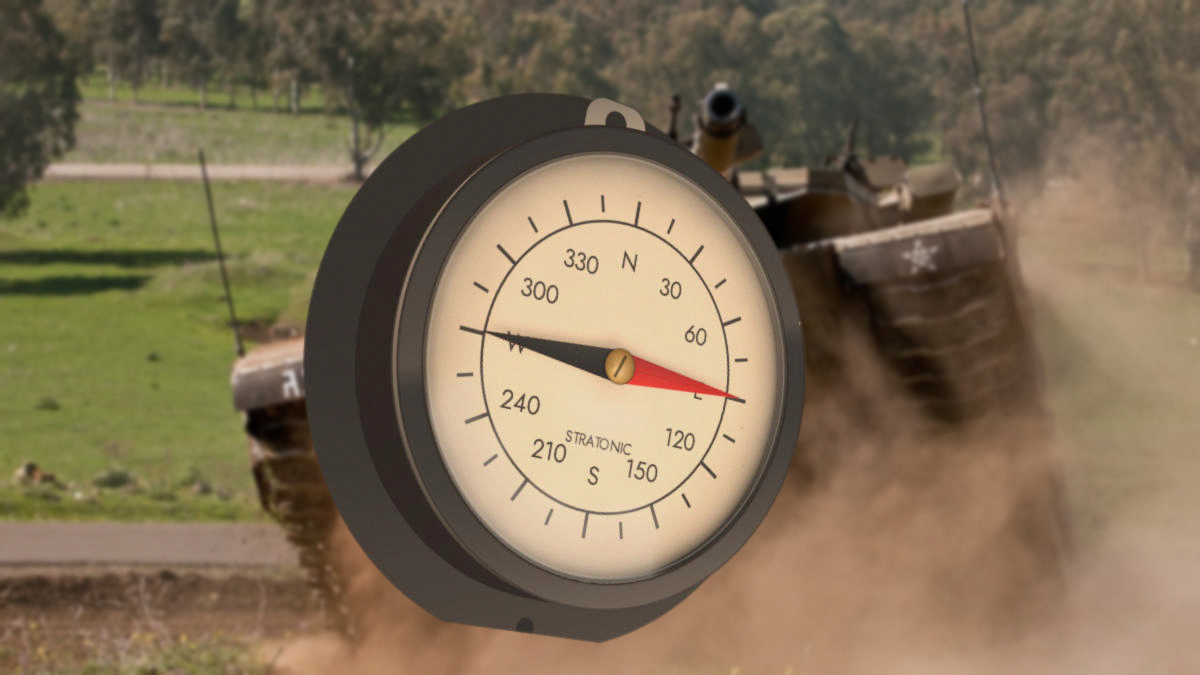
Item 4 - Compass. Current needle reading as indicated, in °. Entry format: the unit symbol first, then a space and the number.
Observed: ° 90
